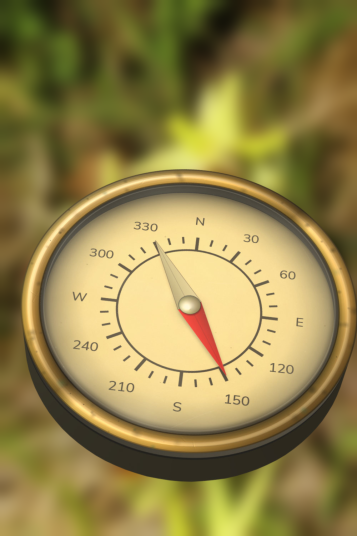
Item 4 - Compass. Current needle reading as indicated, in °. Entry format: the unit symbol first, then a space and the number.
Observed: ° 150
